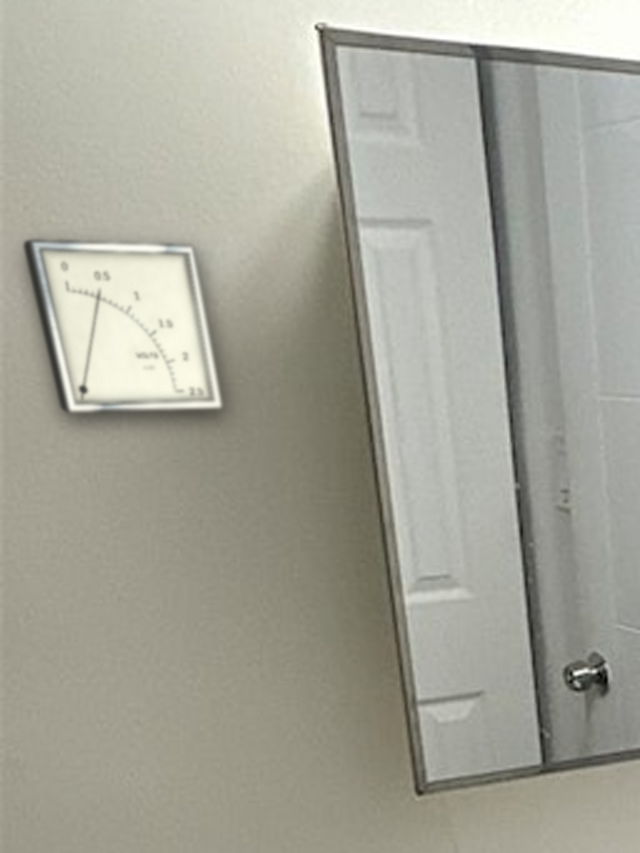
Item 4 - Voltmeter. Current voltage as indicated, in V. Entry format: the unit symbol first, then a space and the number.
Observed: V 0.5
